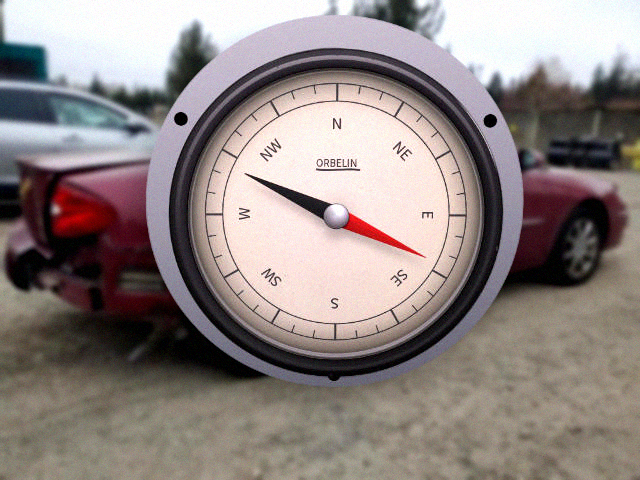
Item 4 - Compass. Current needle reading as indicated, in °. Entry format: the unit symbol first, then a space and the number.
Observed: ° 115
